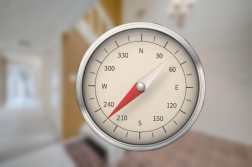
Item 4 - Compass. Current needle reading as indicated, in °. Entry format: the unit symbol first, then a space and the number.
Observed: ° 225
